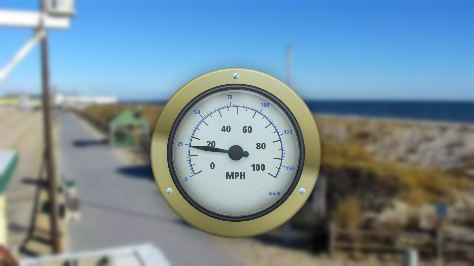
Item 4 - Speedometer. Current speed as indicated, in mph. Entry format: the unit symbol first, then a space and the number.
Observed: mph 15
